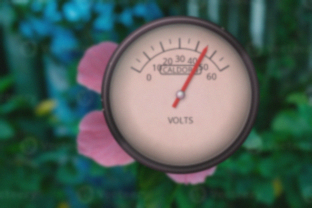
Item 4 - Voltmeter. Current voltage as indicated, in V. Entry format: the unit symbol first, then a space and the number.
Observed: V 45
